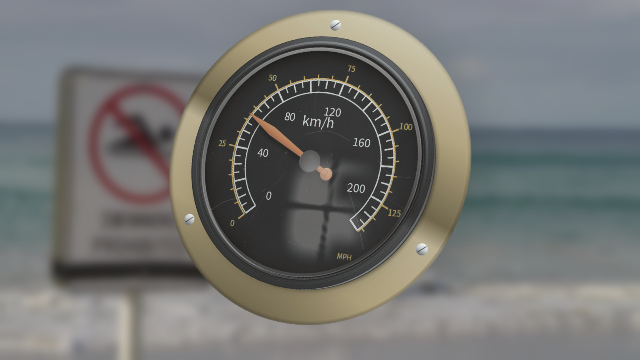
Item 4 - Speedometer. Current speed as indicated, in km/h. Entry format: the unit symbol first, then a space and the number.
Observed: km/h 60
